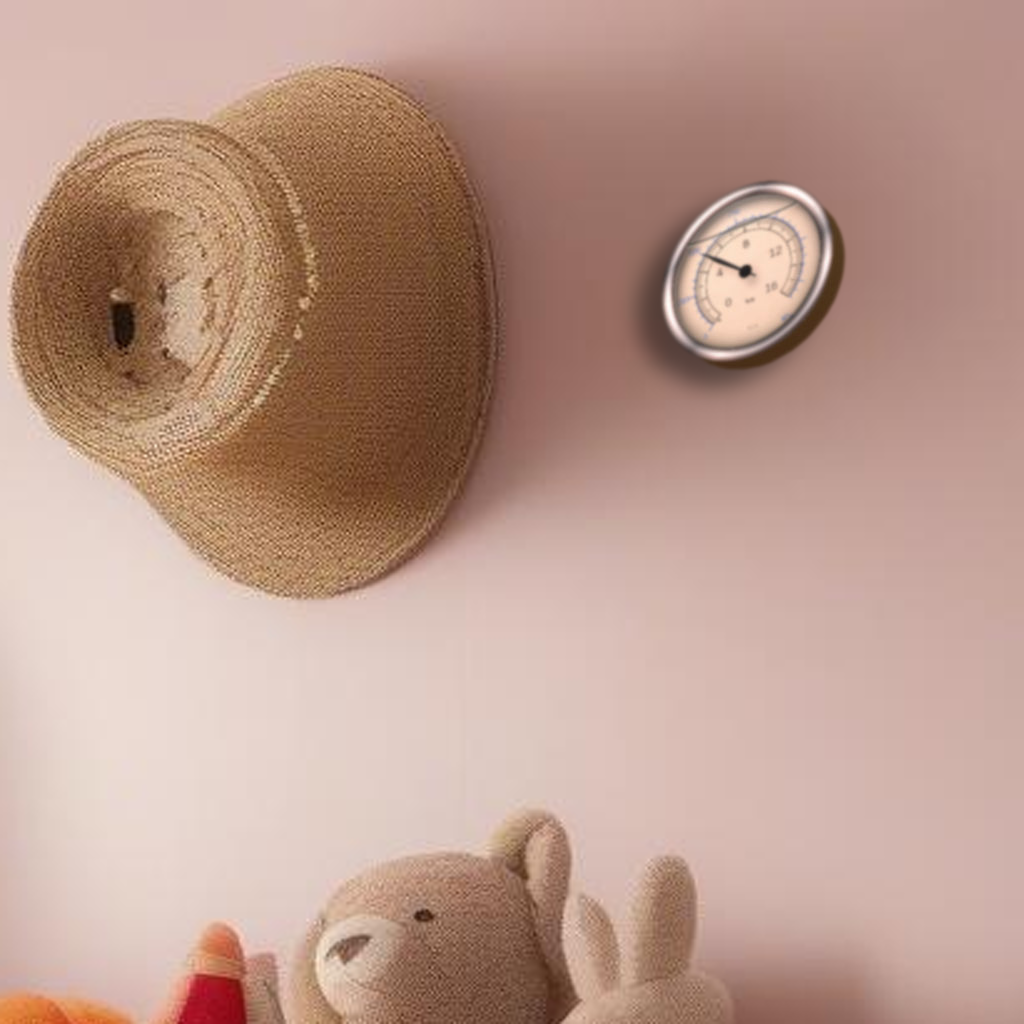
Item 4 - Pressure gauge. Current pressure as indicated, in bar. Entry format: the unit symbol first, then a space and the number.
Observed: bar 5
